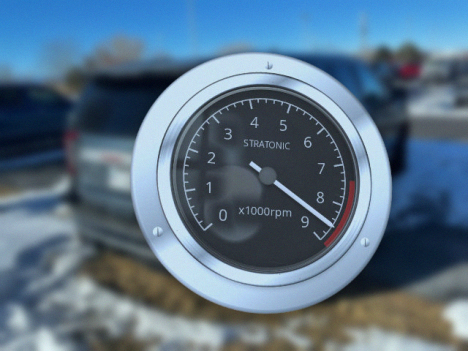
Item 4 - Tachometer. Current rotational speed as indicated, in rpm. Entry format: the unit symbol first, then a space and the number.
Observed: rpm 8600
